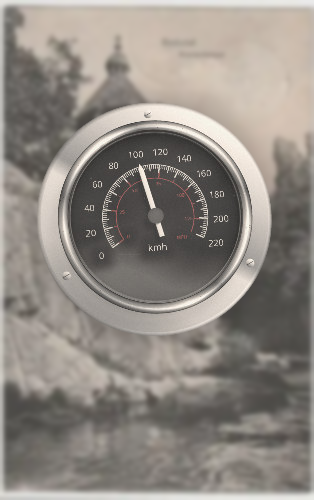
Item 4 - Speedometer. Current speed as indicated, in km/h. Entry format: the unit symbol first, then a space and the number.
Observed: km/h 100
